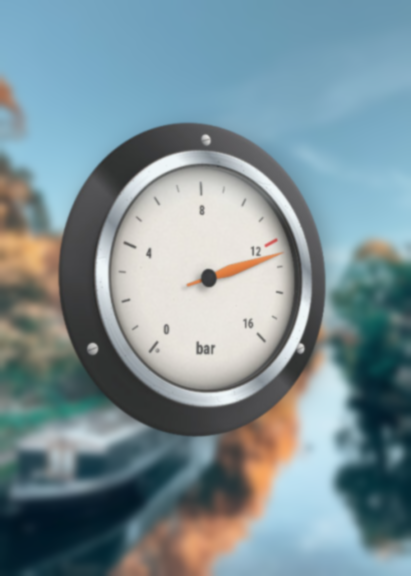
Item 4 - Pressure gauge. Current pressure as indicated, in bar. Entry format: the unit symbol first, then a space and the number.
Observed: bar 12.5
